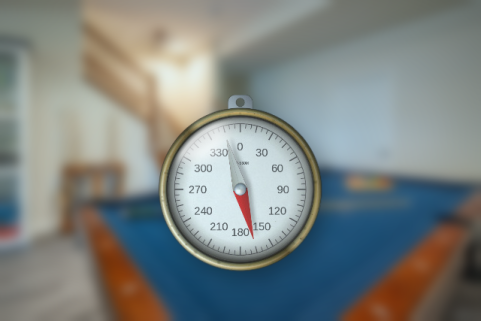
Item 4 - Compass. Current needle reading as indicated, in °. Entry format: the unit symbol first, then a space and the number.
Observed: ° 165
